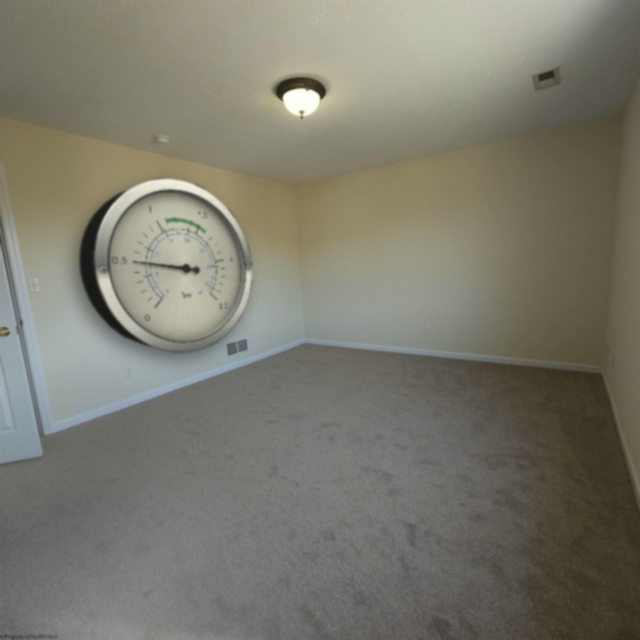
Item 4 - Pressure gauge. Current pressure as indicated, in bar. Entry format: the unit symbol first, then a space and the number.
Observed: bar 0.5
